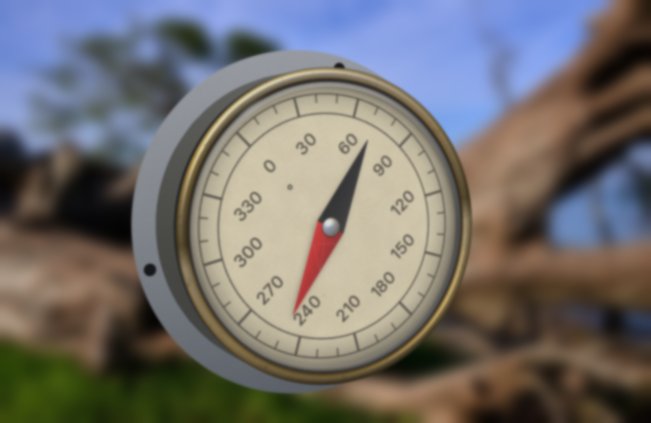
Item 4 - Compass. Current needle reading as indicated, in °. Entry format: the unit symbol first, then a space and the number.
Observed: ° 250
